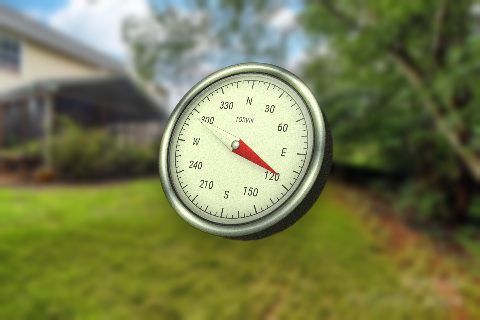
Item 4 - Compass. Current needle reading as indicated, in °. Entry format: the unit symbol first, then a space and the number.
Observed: ° 115
